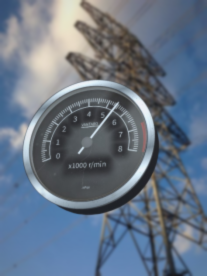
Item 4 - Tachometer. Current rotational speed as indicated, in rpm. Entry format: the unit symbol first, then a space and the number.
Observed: rpm 5500
